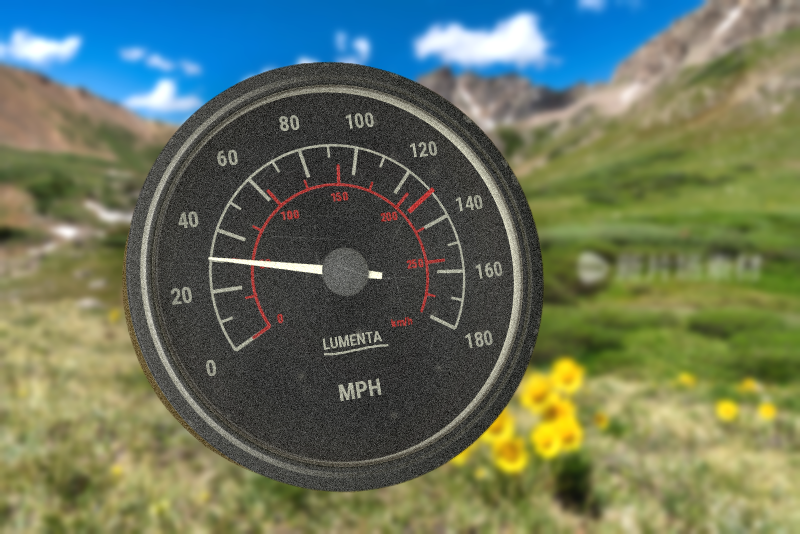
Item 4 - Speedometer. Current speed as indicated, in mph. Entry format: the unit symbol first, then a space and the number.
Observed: mph 30
